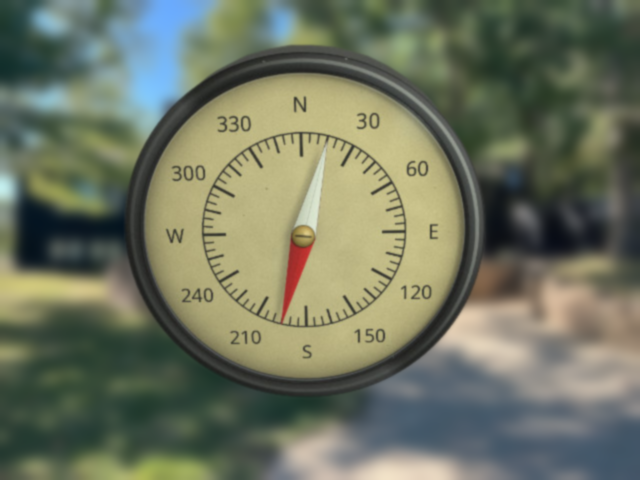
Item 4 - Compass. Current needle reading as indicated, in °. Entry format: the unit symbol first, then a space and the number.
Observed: ° 195
